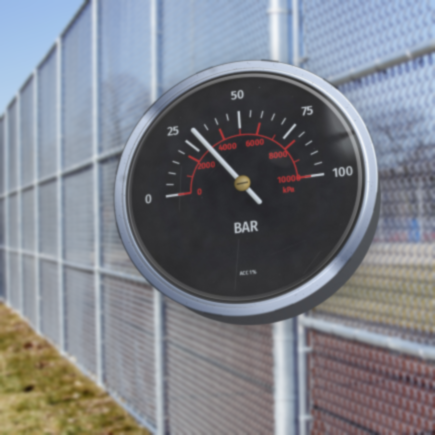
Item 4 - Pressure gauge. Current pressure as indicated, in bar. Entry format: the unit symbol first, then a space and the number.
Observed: bar 30
